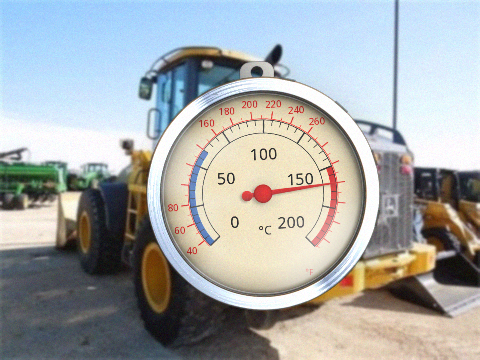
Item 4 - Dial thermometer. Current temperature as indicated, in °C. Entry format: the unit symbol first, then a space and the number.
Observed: °C 160
